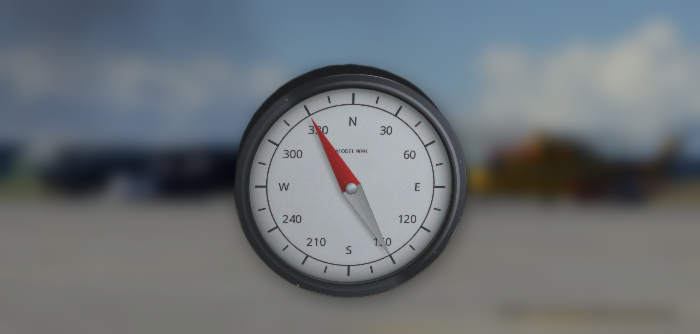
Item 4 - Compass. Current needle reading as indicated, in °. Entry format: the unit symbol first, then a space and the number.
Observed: ° 330
